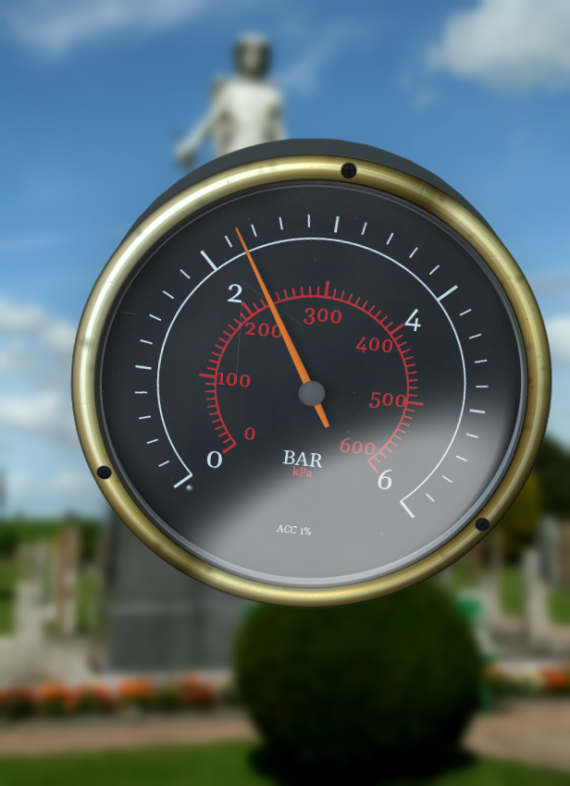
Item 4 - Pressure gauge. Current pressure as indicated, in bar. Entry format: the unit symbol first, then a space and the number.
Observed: bar 2.3
